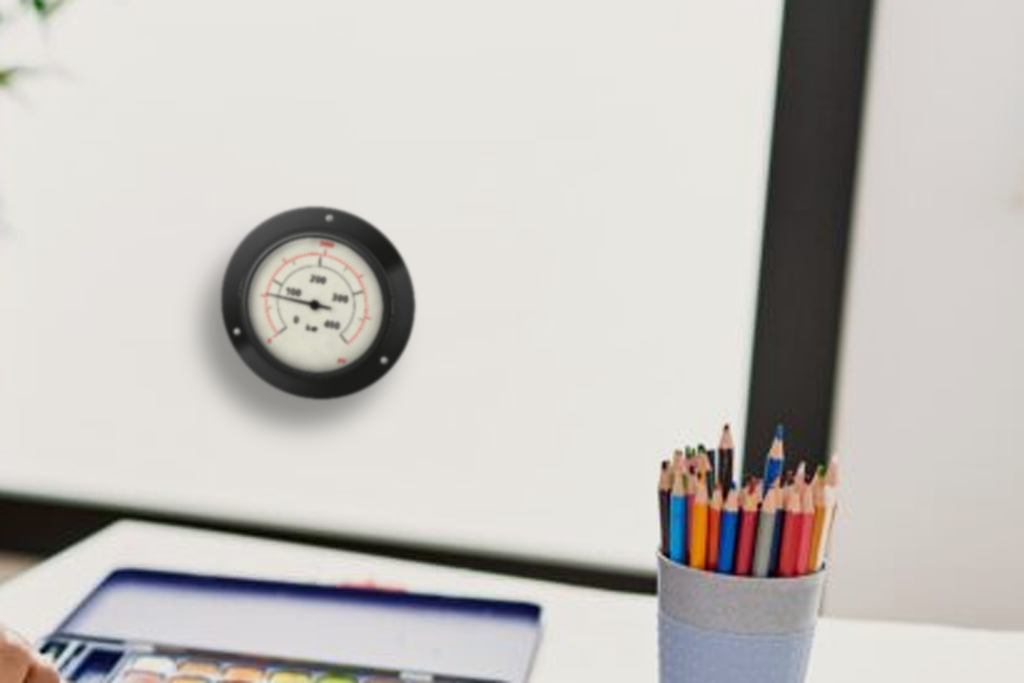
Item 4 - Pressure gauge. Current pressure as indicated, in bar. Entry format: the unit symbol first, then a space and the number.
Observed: bar 75
